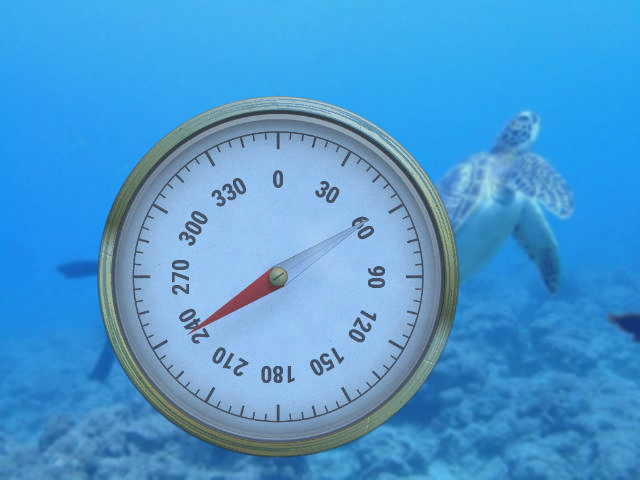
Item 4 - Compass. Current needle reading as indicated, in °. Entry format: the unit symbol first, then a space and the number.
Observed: ° 237.5
